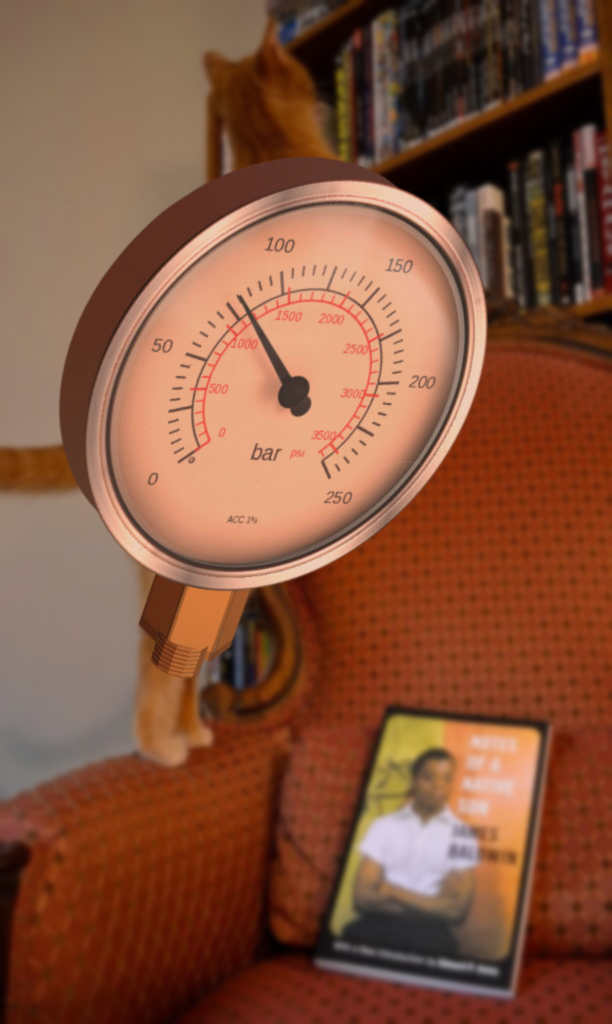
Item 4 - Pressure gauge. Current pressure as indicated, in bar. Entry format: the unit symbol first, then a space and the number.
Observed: bar 80
